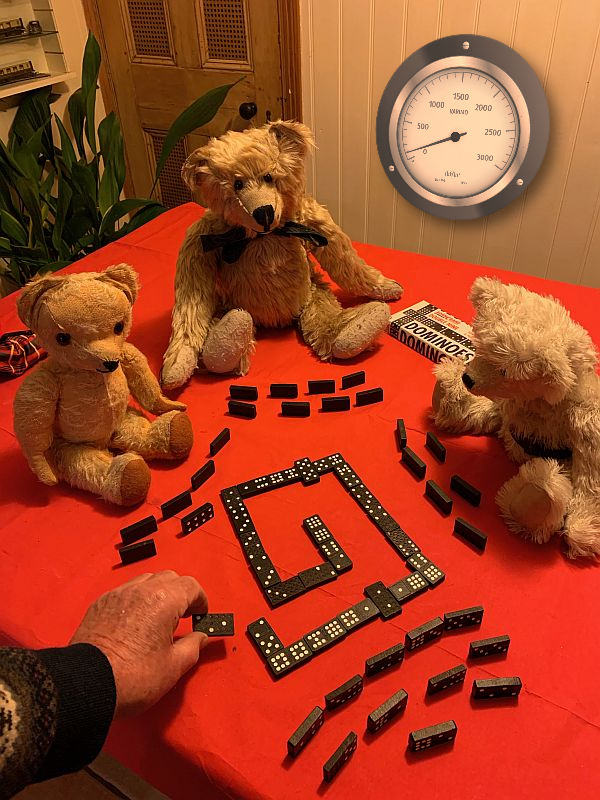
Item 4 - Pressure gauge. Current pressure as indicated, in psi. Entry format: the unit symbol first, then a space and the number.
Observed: psi 100
